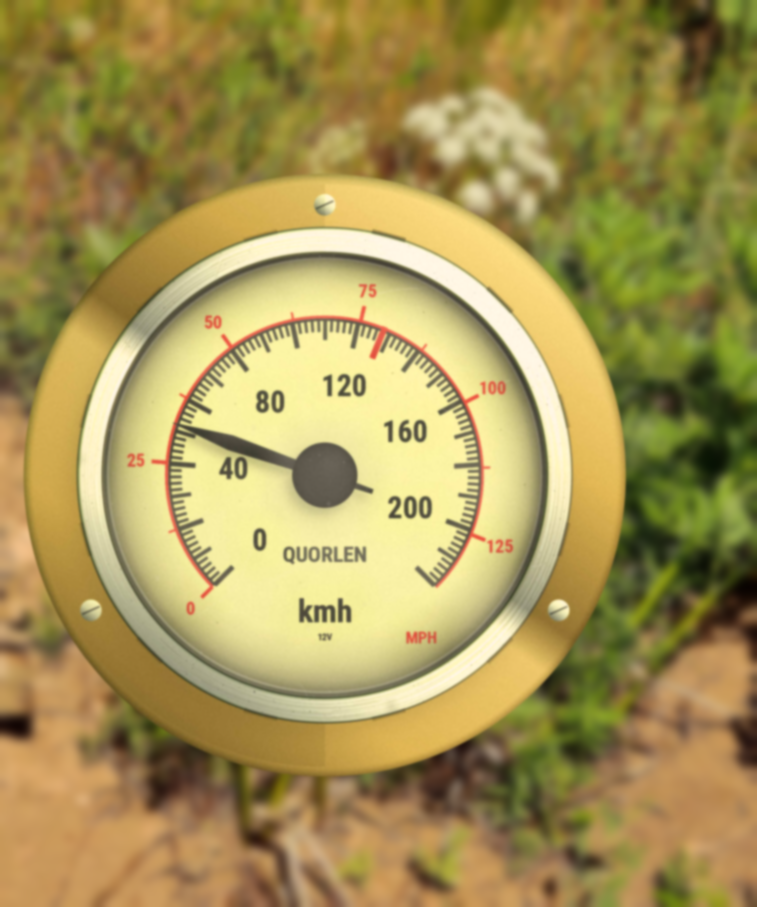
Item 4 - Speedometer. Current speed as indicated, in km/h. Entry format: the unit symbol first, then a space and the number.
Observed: km/h 52
